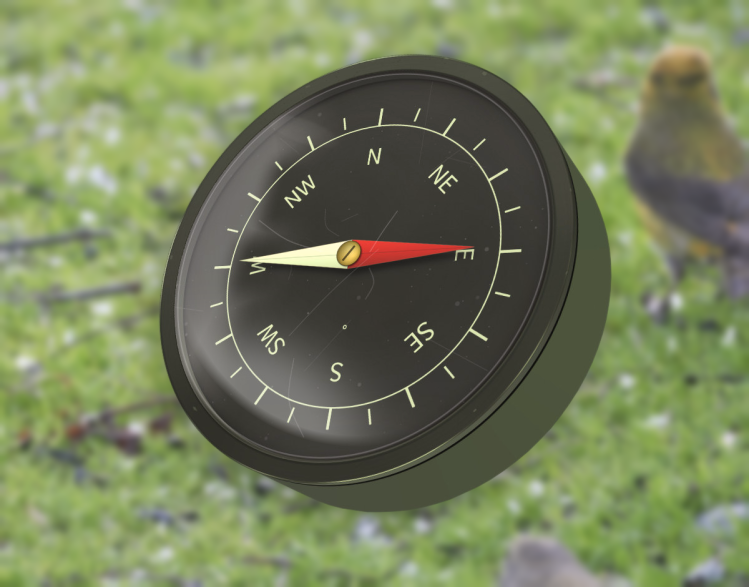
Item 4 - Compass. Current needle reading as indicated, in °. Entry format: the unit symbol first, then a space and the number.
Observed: ° 90
